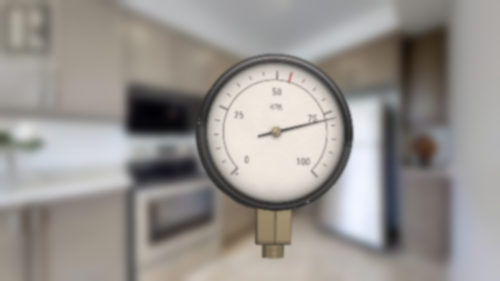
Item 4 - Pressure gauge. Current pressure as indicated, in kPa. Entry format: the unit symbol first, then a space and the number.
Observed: kPa 77.5
